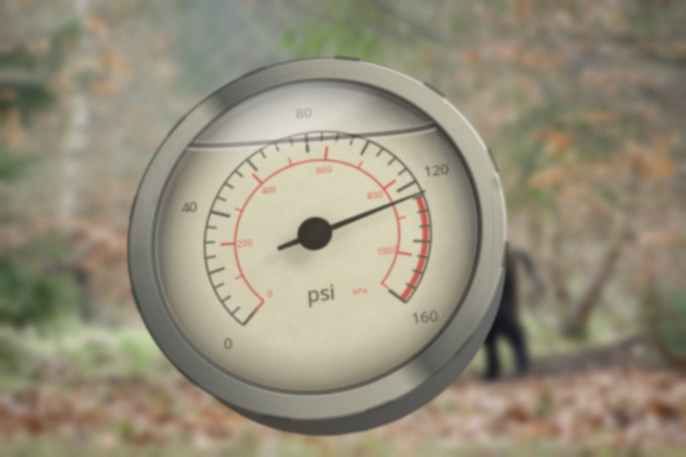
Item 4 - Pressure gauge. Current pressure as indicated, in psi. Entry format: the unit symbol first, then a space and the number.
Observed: psi 125
